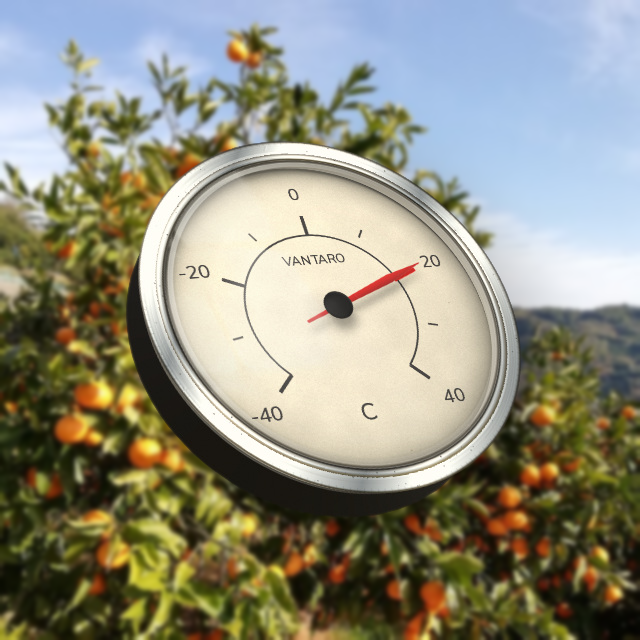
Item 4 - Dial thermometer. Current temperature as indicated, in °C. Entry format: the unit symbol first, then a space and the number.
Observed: °C 20
